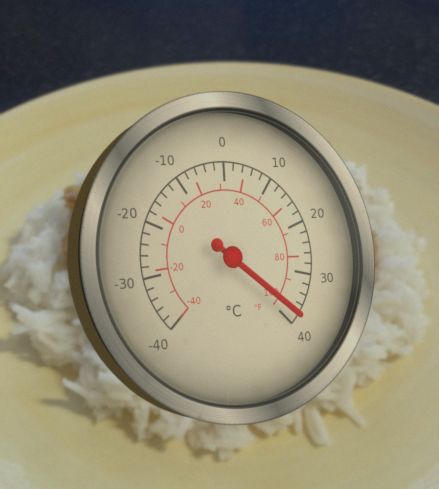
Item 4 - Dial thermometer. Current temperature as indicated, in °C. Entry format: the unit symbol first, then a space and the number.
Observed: °C 38
